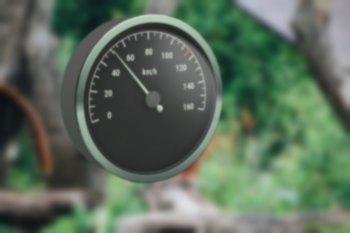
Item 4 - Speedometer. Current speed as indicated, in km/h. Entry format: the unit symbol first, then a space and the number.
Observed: km/h 50
